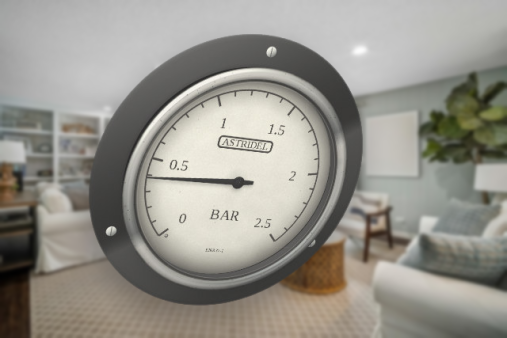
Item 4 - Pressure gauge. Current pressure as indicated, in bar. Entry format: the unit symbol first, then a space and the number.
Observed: bar 0.4
